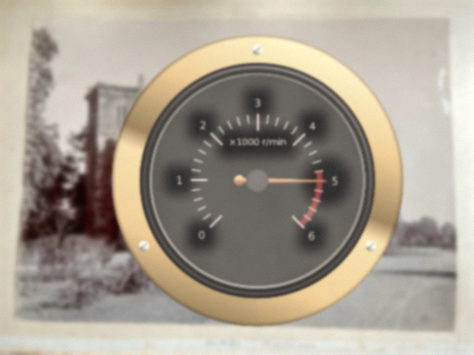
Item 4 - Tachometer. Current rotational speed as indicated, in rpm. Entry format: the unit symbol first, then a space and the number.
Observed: rpm 5000
